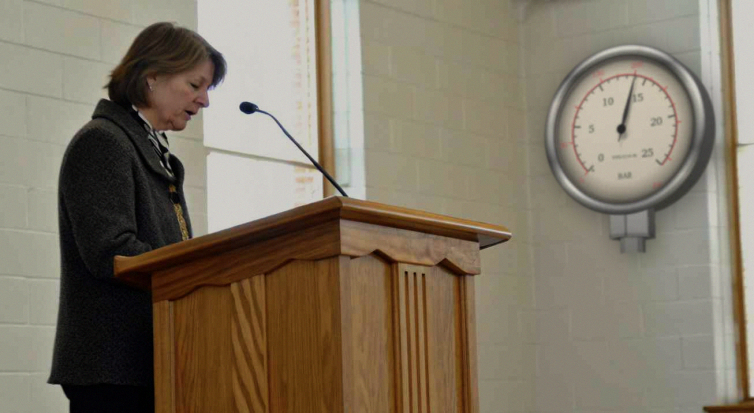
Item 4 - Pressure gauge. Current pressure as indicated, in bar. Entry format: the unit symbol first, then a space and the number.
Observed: bar 14
